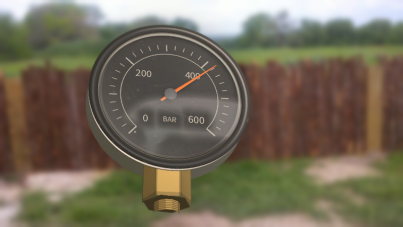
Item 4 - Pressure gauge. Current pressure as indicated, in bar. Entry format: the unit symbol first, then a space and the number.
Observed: bar 420
